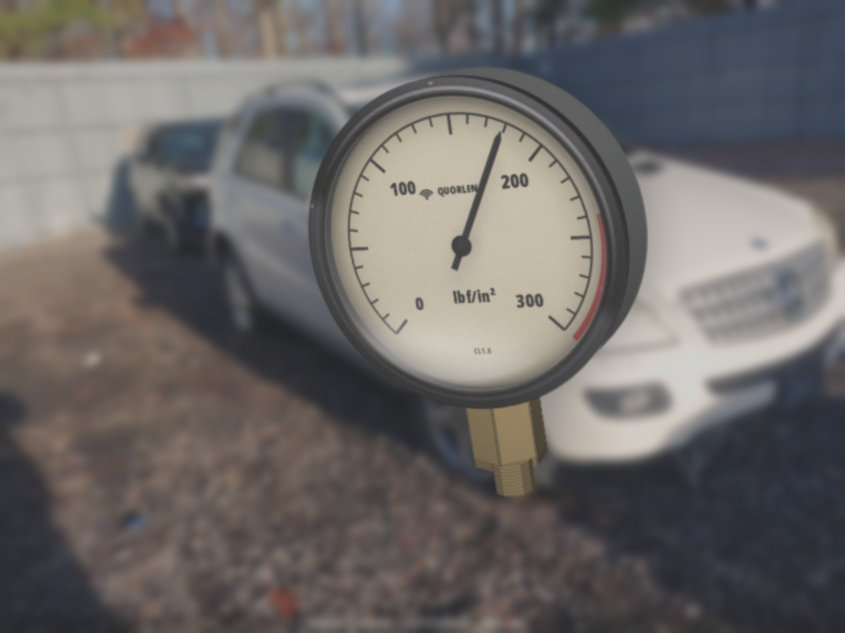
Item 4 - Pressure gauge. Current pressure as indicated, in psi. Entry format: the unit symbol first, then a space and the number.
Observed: psi 180
